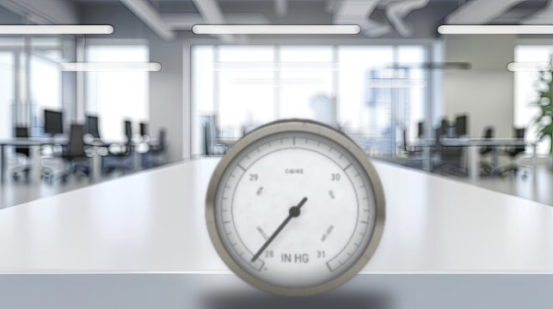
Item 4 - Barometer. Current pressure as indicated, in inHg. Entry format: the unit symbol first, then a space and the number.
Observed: inHg 28.1
